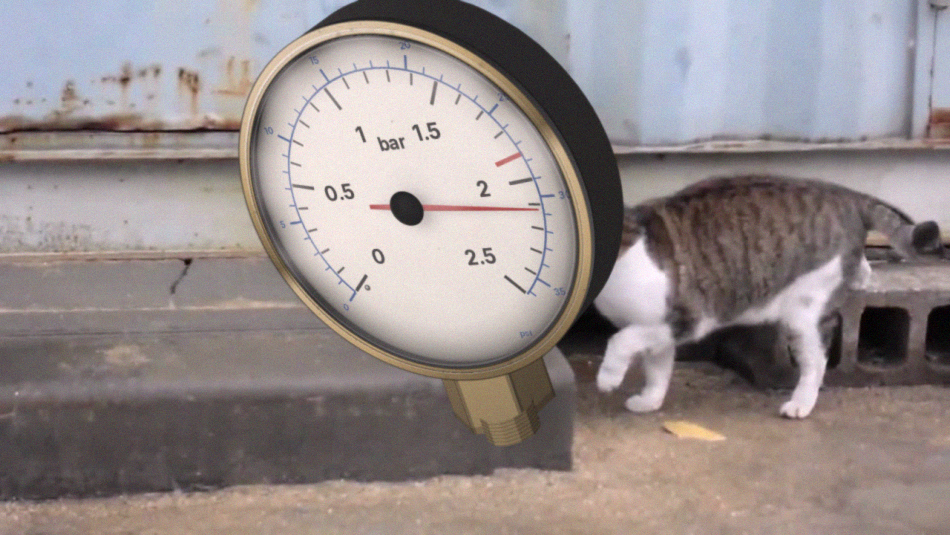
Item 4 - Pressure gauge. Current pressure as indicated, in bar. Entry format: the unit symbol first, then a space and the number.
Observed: bar 2.1
